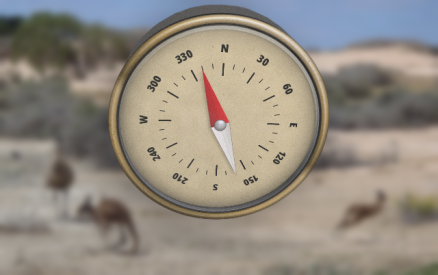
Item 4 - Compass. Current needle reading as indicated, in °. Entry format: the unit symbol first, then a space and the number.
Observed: ° 340
